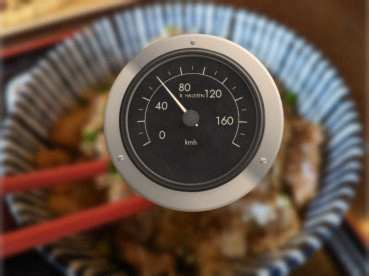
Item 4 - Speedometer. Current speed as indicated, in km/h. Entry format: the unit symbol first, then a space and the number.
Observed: km/h 60
